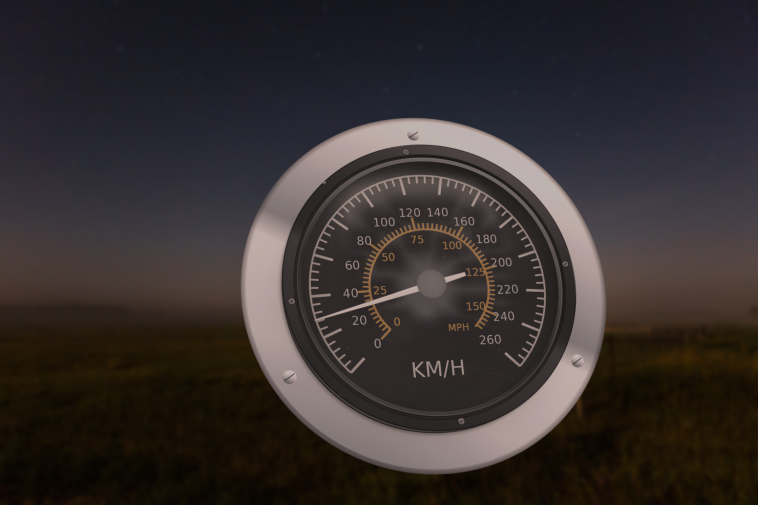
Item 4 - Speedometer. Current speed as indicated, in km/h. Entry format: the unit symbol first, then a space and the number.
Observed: km/h 28
